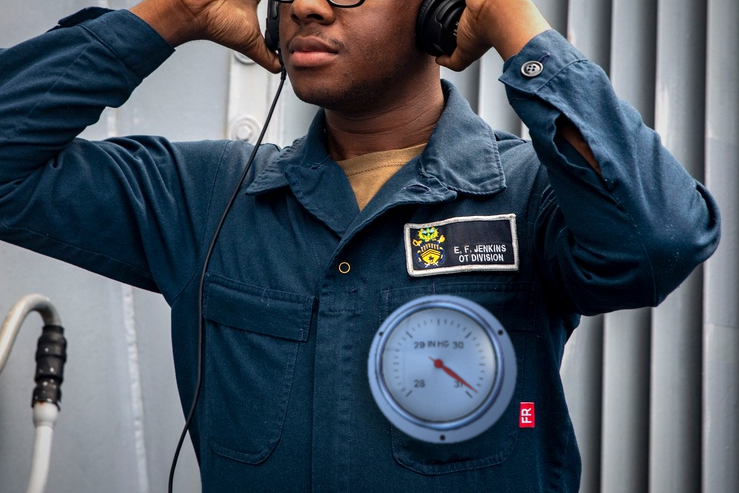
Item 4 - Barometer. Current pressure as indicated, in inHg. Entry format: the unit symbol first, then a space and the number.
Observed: inHg 30.9
